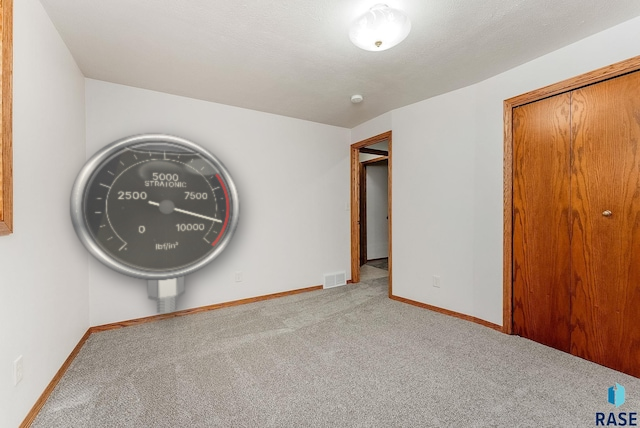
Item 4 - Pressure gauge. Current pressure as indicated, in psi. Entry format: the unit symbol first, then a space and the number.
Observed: psi 9000
